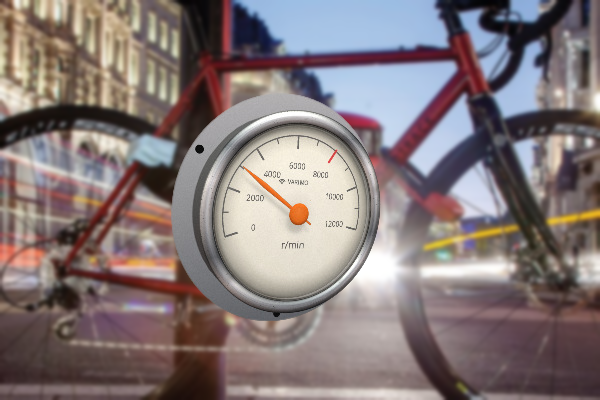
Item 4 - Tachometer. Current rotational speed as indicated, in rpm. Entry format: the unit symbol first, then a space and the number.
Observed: rpm 3000
